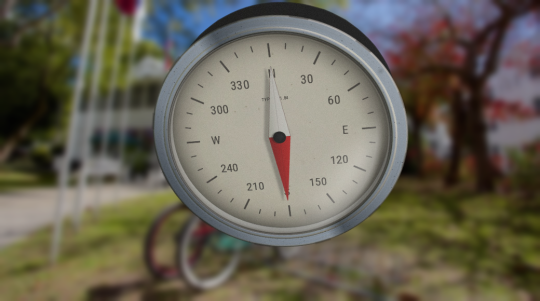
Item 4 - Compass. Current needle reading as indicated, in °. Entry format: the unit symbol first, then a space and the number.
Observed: ° 180
